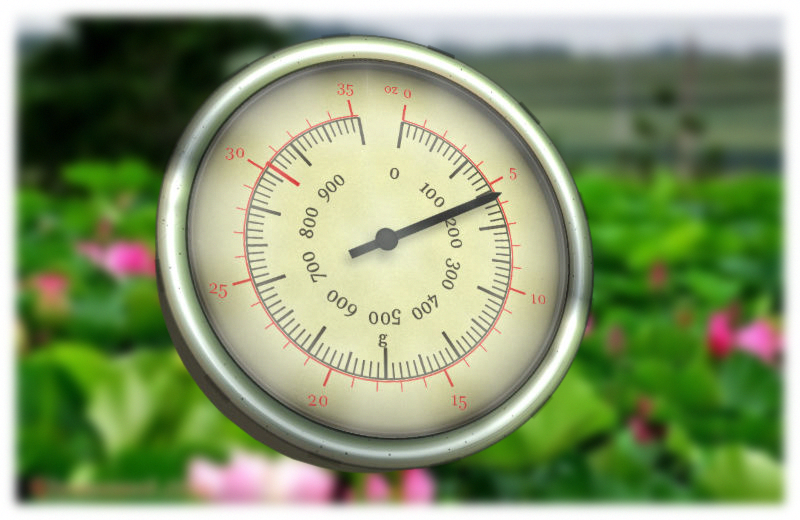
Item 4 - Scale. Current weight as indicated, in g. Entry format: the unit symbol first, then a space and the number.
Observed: g 160
